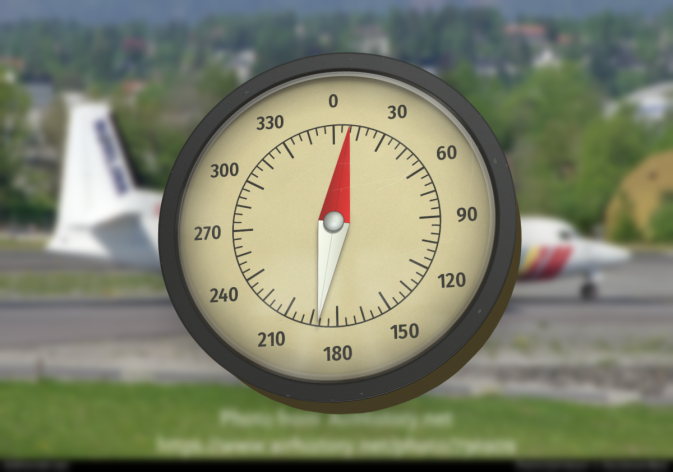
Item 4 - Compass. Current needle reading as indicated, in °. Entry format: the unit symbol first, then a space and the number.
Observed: ° 10
